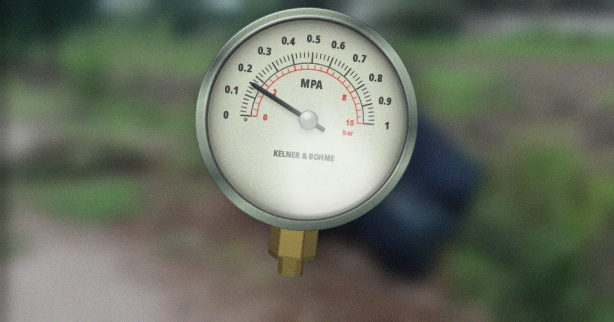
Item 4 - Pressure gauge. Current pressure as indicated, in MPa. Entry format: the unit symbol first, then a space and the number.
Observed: MPa 0.16
